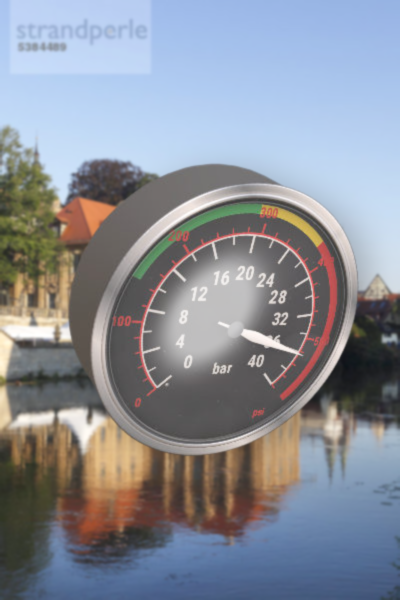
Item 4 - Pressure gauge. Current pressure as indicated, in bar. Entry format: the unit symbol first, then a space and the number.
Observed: bar 36
